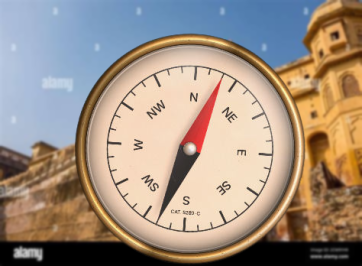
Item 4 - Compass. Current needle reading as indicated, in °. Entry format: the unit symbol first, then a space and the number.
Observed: ° 20
